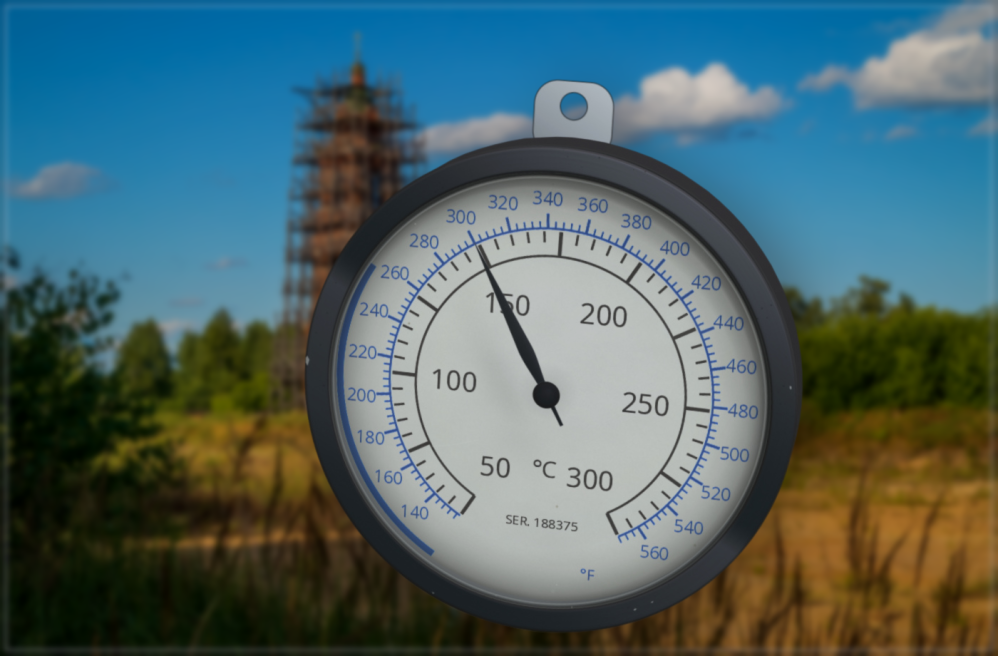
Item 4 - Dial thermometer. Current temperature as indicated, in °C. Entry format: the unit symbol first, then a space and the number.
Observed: °C 150
